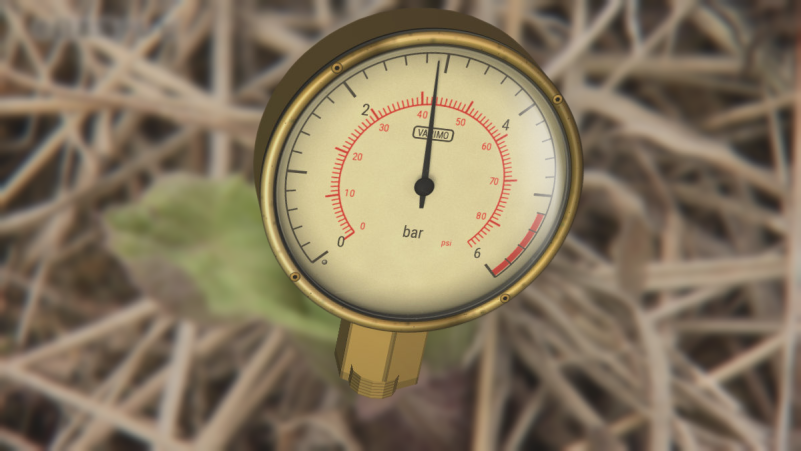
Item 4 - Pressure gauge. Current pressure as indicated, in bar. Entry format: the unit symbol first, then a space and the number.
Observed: bar 2.9
